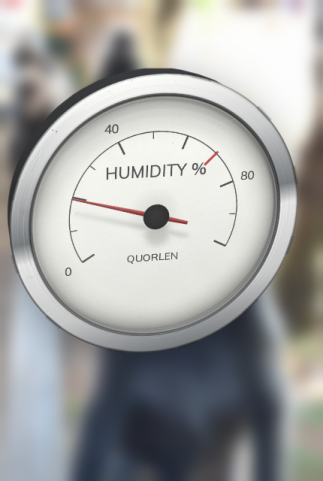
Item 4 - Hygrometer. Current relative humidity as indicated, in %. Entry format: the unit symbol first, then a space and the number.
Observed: % 20
